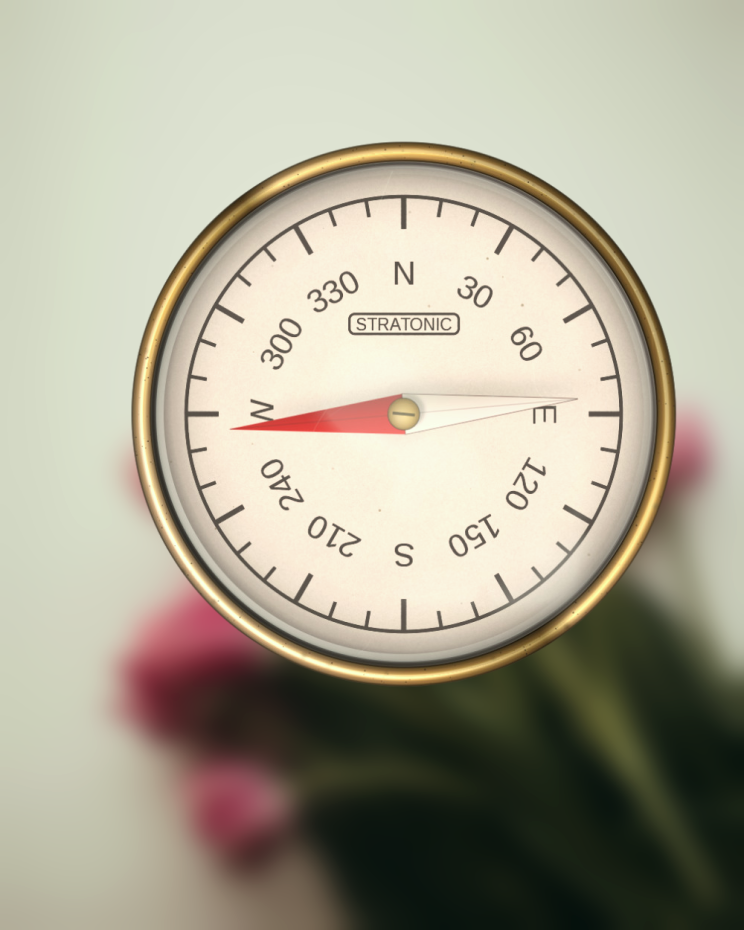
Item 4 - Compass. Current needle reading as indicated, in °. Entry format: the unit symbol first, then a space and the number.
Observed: ° 265
